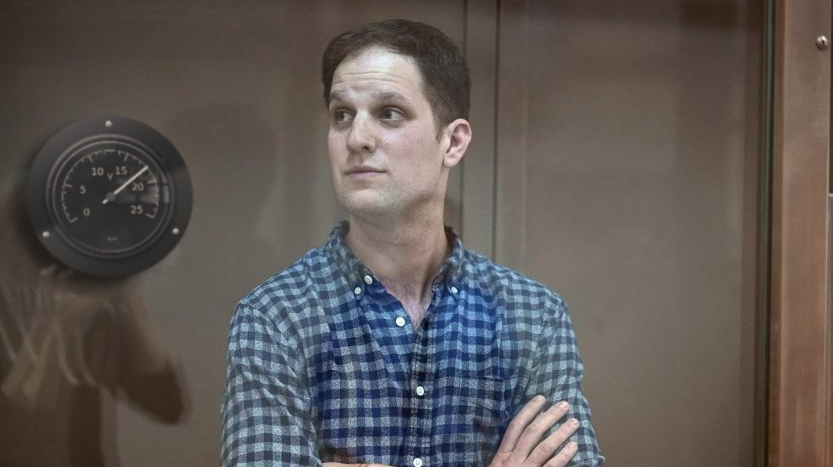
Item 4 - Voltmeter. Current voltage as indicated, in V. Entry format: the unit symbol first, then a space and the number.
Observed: V 18
